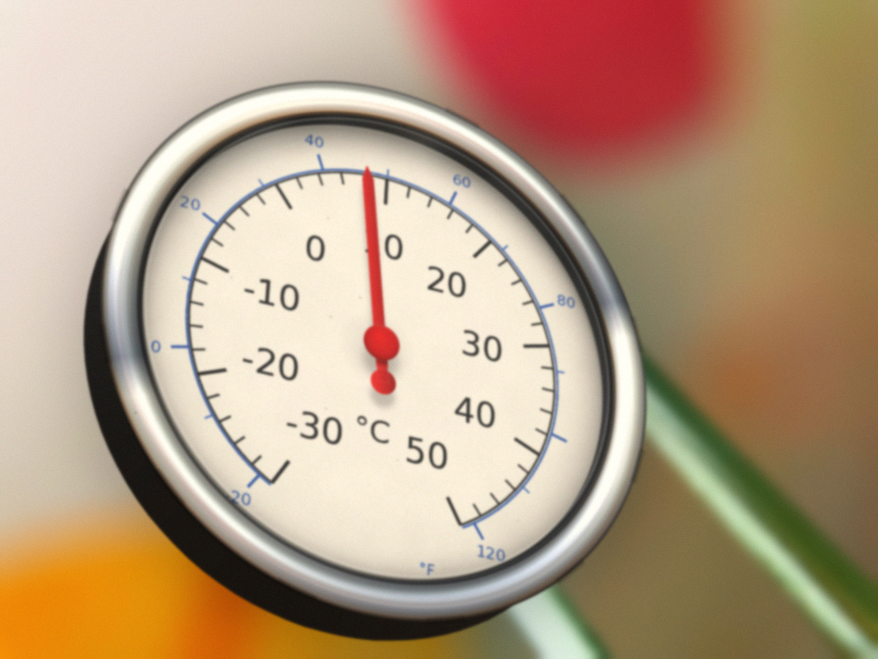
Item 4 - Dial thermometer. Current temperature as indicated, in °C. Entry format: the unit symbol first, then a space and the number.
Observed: °C 8
